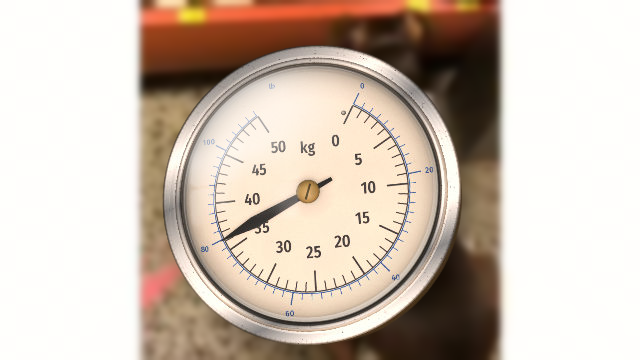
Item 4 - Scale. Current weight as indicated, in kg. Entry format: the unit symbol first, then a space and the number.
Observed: kg 36
